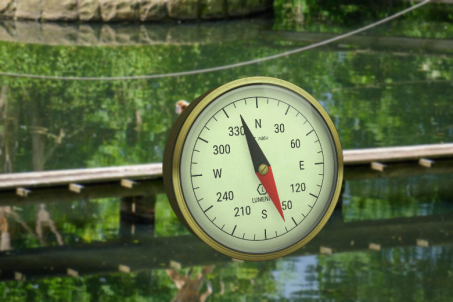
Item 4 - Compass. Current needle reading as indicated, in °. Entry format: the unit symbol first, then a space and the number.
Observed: ° 160
